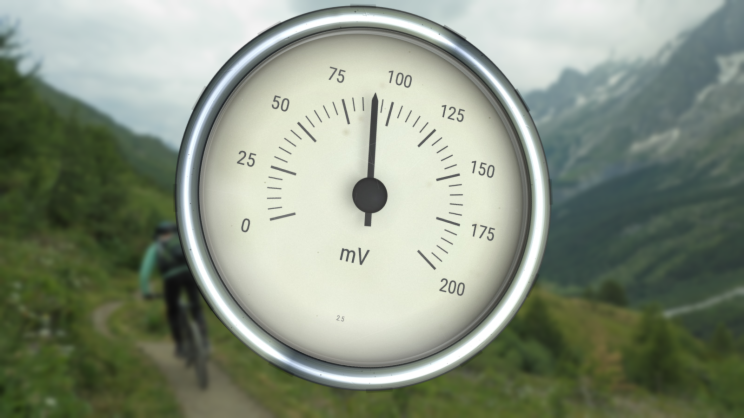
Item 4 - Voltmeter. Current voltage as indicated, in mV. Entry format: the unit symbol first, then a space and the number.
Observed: mV 90
